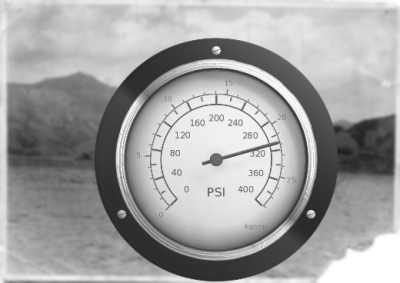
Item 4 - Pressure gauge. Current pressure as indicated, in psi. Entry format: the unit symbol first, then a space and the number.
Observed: psi 310
